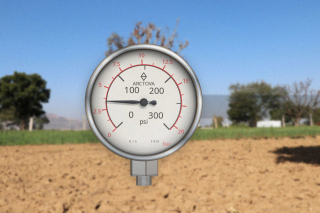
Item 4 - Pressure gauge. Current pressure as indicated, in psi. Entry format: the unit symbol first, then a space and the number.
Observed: psi 50
